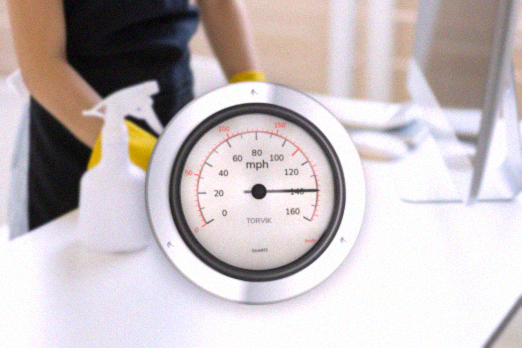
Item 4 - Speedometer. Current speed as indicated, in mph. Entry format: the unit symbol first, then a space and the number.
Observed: mph 140
